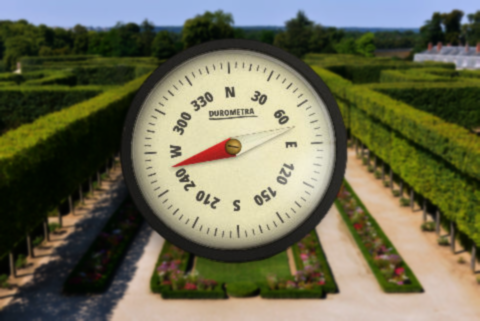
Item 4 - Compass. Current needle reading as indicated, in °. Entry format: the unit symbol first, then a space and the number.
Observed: ° 255
